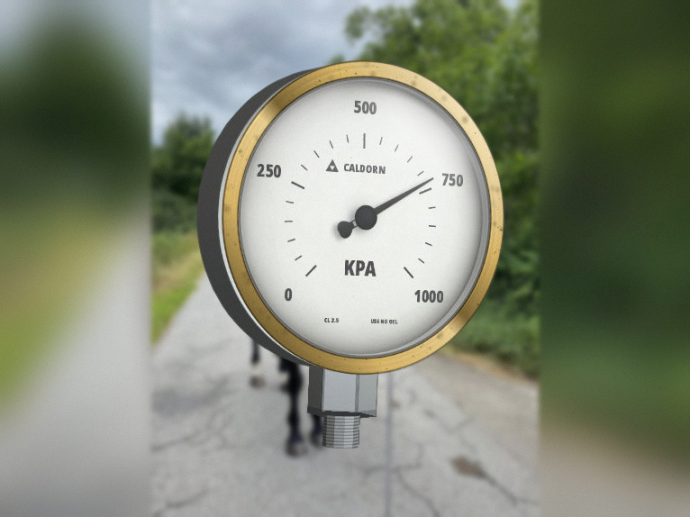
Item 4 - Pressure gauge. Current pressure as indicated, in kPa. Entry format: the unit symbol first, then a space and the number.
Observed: kPa 725
